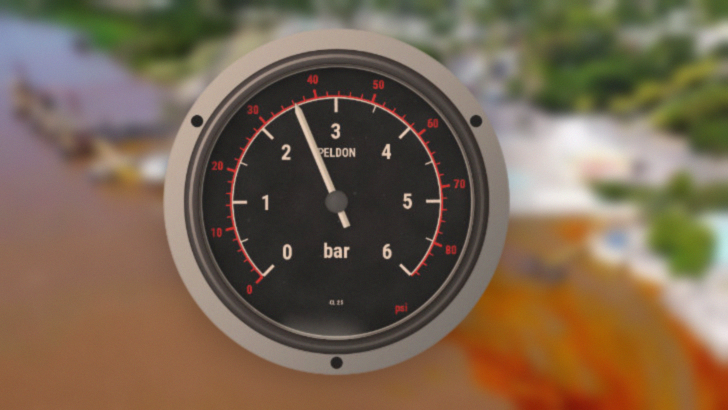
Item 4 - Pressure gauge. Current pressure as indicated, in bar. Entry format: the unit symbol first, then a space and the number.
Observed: bar 2.5
